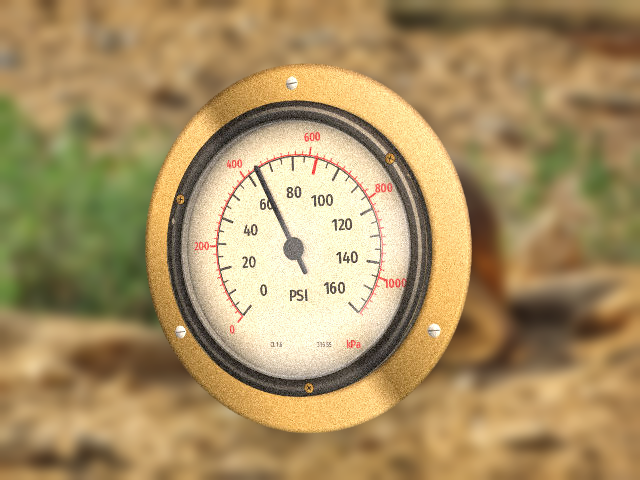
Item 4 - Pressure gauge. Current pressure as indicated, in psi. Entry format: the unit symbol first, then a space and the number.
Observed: psi 65
